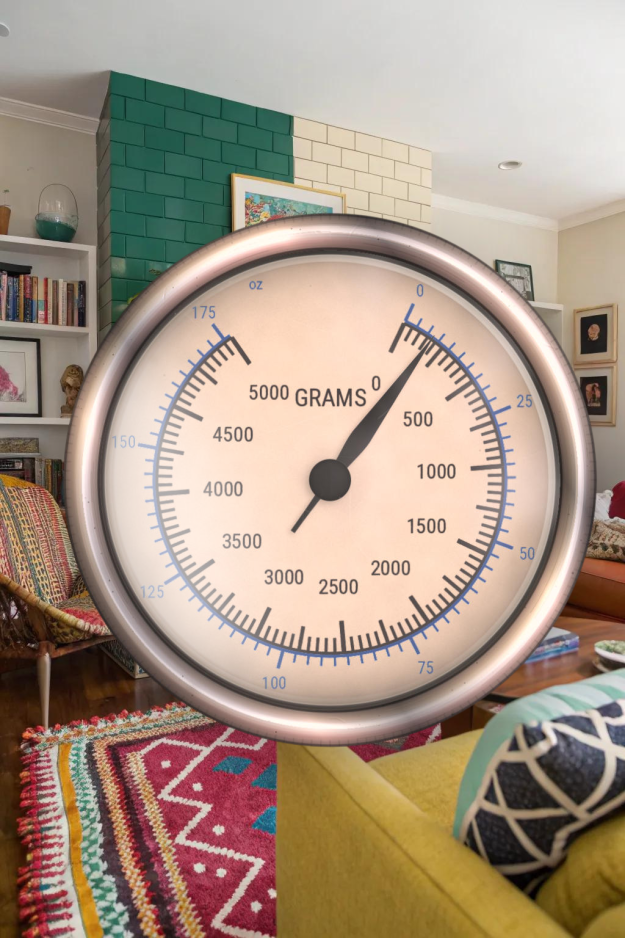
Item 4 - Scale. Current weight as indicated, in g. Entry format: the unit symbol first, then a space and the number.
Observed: g 175
